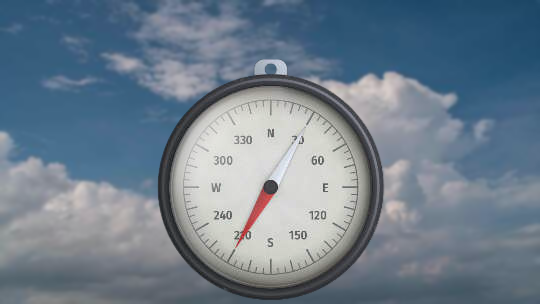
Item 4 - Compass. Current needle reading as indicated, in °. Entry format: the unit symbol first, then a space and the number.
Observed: ° 210
